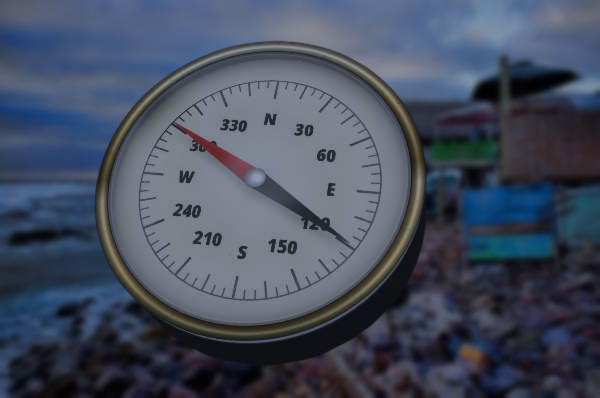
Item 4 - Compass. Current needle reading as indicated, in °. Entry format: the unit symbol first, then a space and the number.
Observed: ° 300
